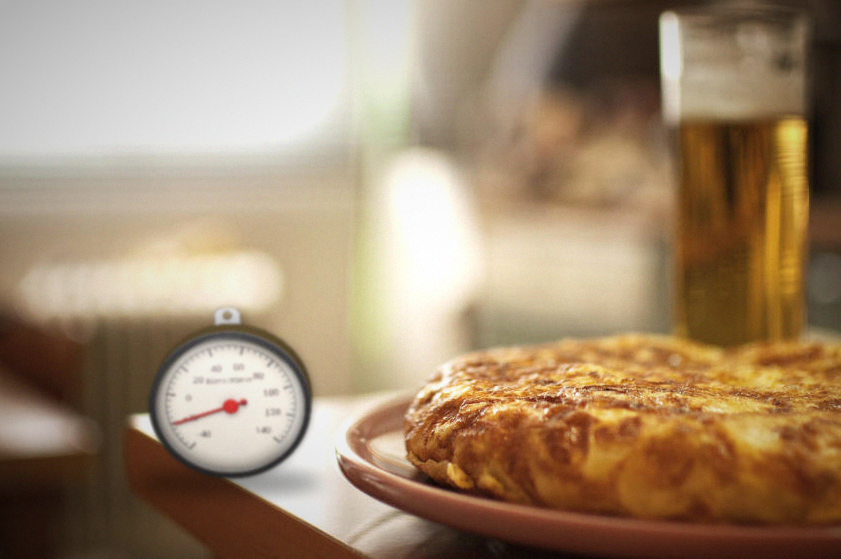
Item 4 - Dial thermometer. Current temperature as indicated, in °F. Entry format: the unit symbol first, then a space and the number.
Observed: °F -20
